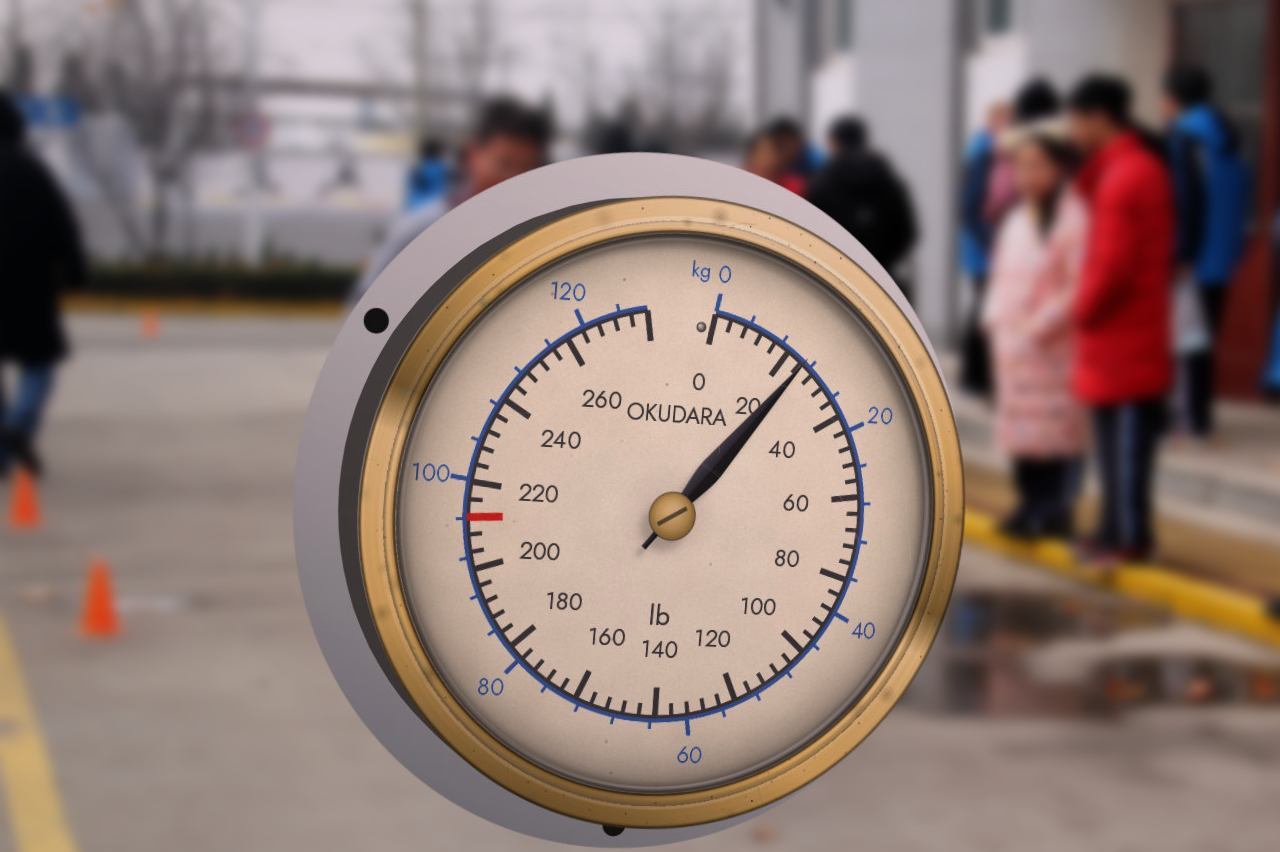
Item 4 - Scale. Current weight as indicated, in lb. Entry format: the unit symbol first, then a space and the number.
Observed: lb 24
